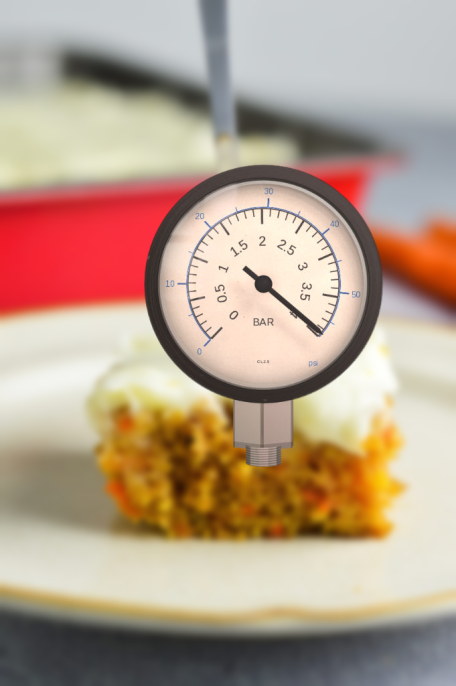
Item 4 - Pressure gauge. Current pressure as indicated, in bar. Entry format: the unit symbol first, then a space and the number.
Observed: bar 3.95
